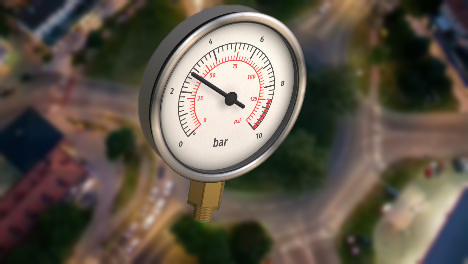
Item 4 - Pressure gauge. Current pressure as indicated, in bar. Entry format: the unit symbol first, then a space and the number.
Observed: bar 2.8
